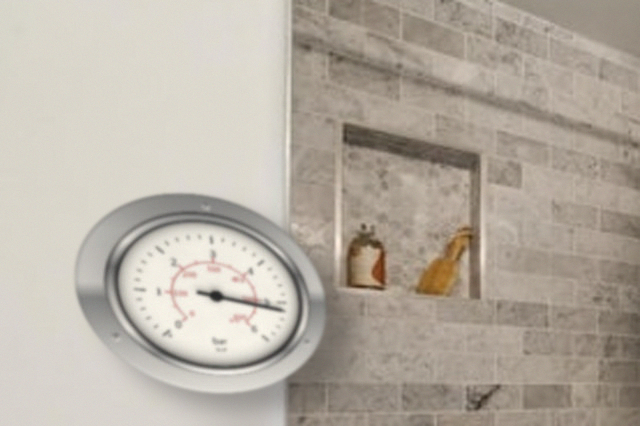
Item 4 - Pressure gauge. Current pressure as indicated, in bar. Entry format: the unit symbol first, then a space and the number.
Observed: bar 5.2
